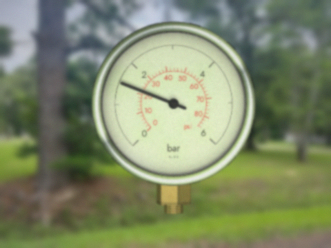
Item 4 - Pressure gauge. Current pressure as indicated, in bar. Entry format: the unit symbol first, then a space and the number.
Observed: bar 1.5
